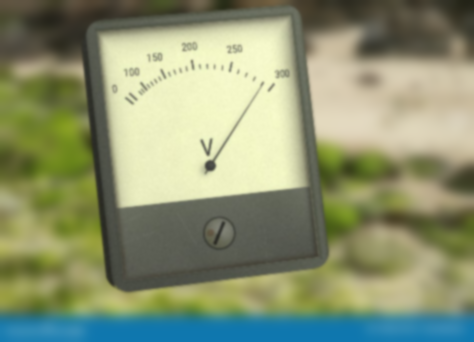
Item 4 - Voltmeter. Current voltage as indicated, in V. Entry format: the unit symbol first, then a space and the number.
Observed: V 290
